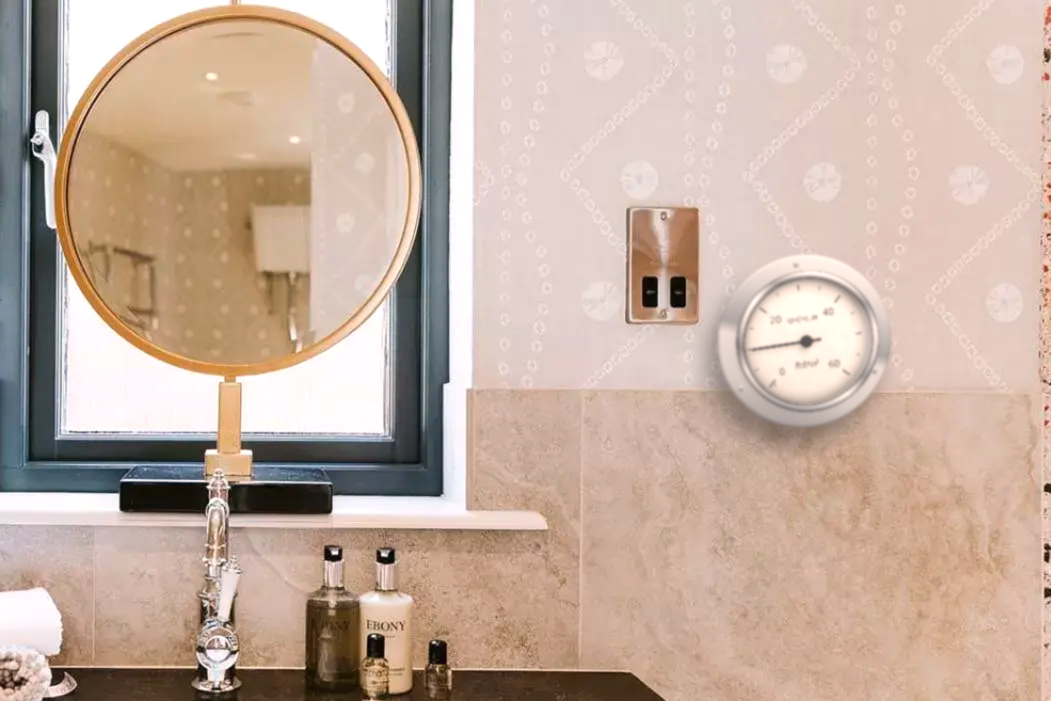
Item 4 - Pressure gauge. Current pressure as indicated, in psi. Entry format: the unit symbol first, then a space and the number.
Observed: psi 10
